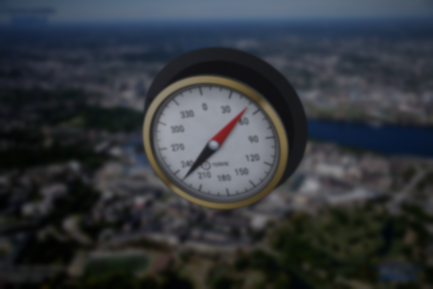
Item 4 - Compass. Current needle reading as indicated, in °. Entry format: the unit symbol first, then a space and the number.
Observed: ° 50
